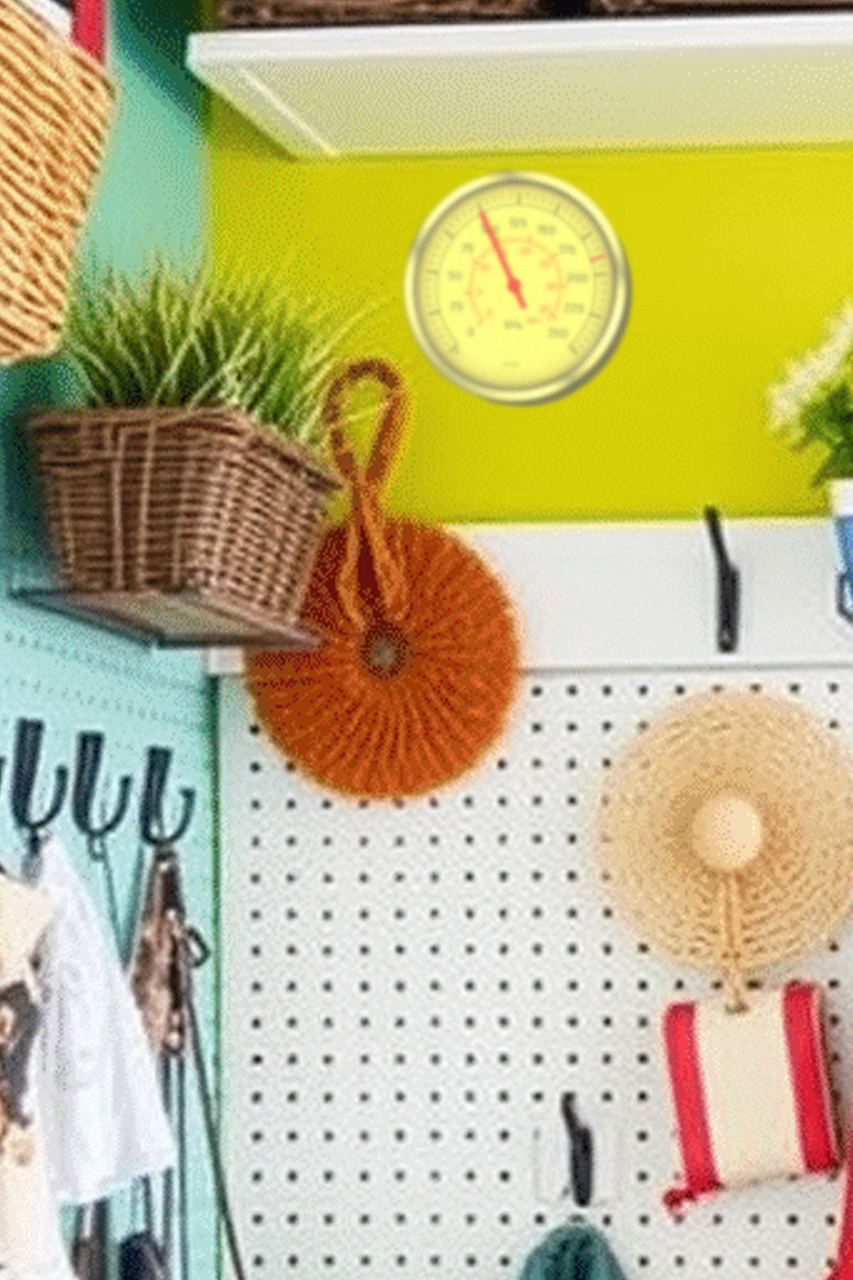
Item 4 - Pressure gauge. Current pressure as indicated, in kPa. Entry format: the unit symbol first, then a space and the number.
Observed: kPa 100
